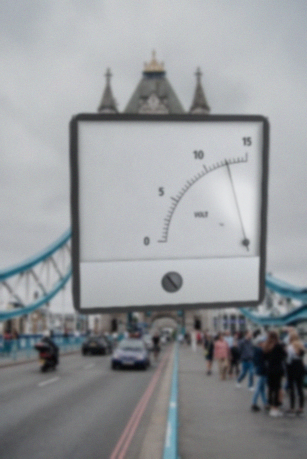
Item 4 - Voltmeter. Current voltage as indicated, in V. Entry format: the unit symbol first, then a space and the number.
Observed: V 12.5
